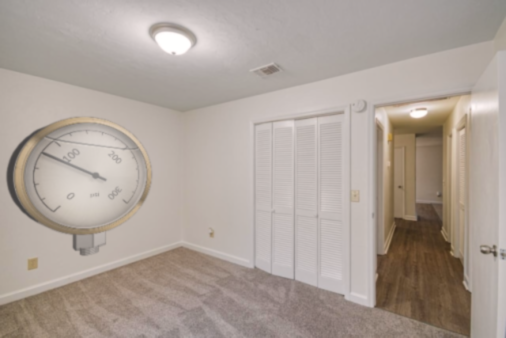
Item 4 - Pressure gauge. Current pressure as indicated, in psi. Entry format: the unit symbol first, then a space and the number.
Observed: psi 80
